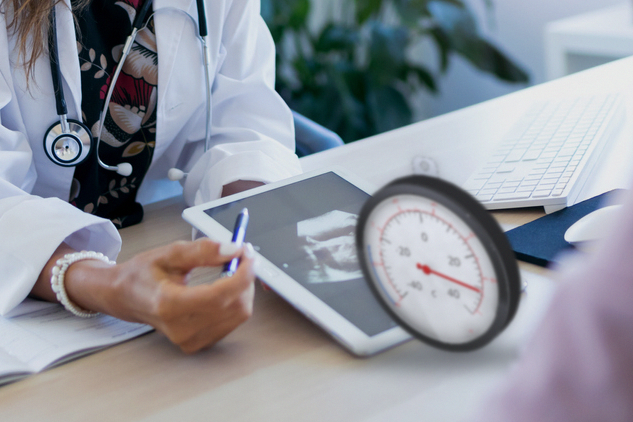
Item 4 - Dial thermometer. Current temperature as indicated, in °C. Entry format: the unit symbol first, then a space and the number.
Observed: °C 30
